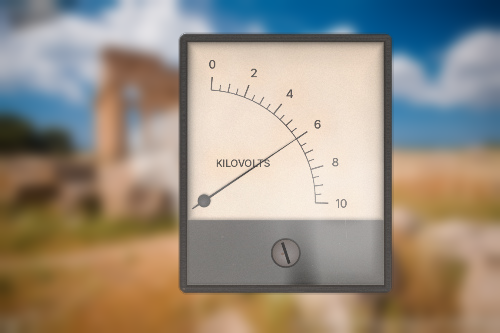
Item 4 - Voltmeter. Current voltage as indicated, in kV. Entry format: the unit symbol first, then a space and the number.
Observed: kV 6
